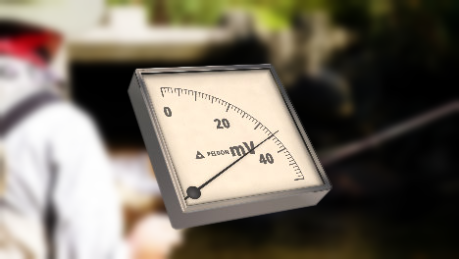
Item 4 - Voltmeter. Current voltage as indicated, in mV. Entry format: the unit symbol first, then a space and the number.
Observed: mV 35
